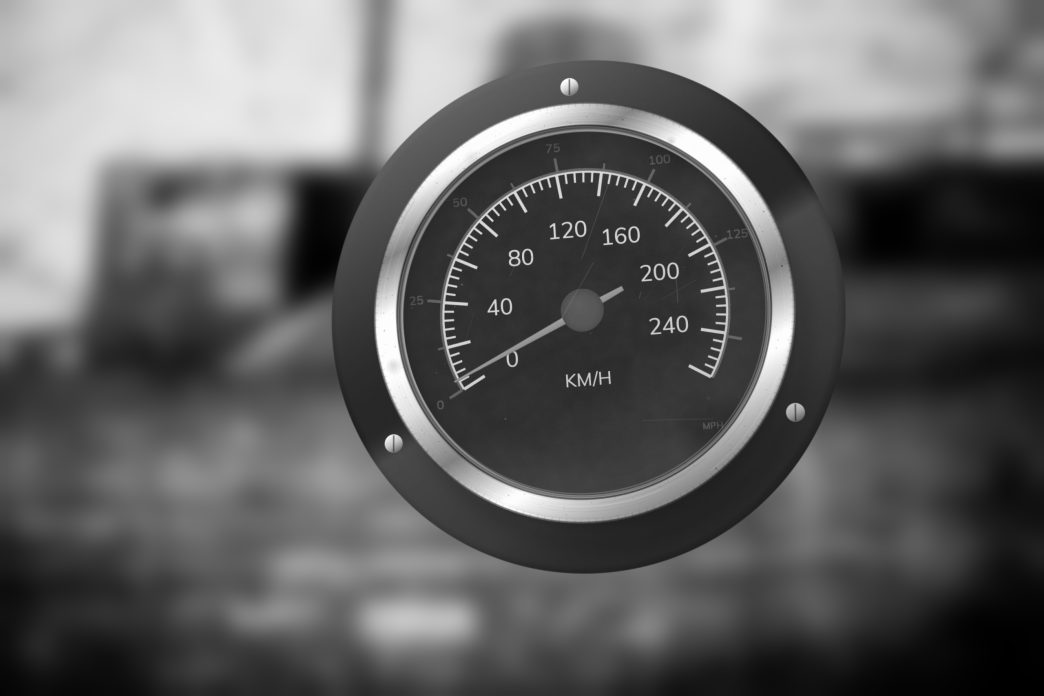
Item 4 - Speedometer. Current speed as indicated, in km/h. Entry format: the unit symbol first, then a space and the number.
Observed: km/h 4
